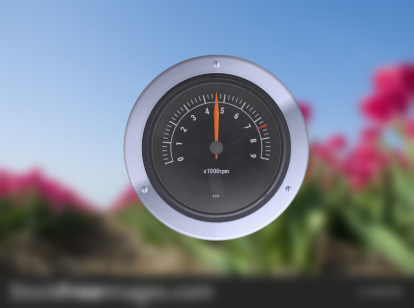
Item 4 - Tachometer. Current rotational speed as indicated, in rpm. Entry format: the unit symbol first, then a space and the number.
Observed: rpm 4600
